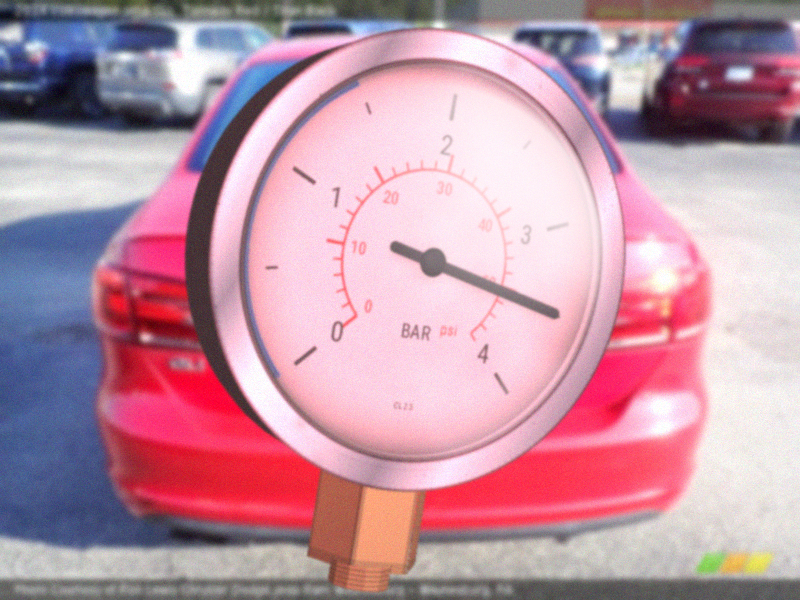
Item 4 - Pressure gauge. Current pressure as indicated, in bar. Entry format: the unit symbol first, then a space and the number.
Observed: bar 3.5
